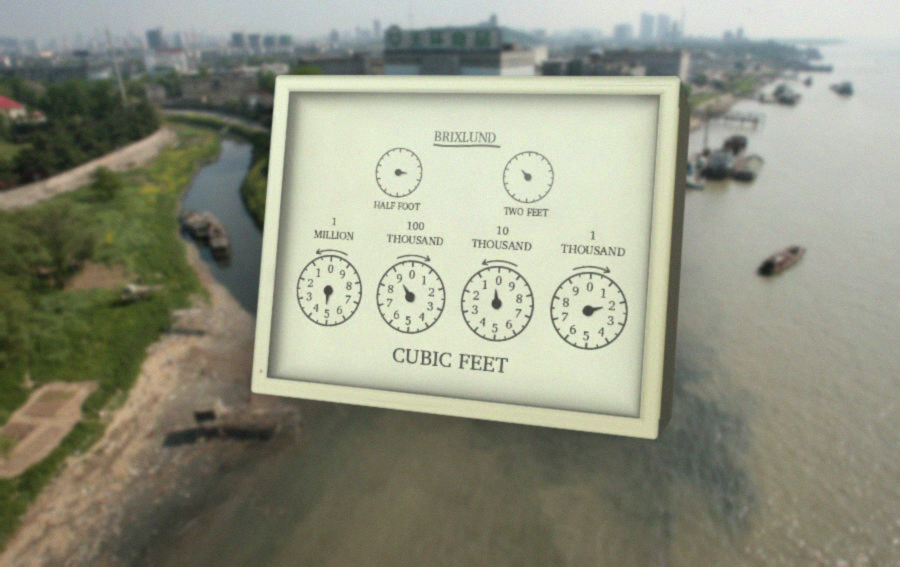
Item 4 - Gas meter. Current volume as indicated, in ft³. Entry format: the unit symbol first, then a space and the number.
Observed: ft³ 490200
